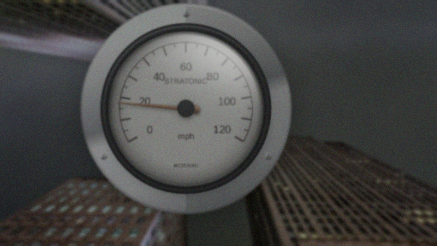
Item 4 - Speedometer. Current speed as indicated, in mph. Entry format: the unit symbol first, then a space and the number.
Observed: mph 17.5
